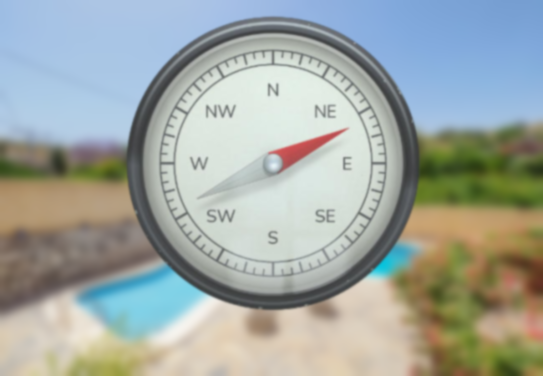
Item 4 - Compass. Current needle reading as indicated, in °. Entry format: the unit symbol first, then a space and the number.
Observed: ° 65
